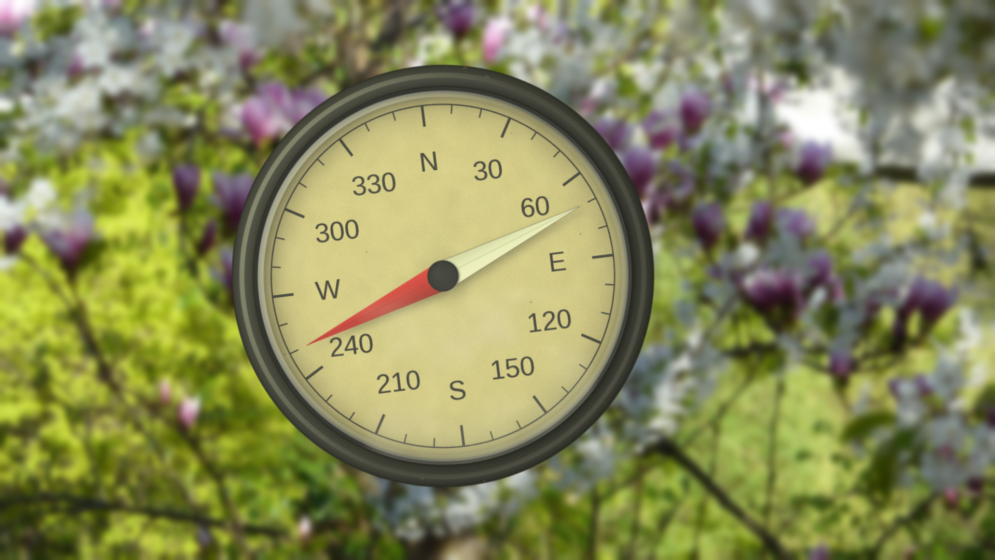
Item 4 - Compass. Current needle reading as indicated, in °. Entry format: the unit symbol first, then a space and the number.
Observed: ° 250
